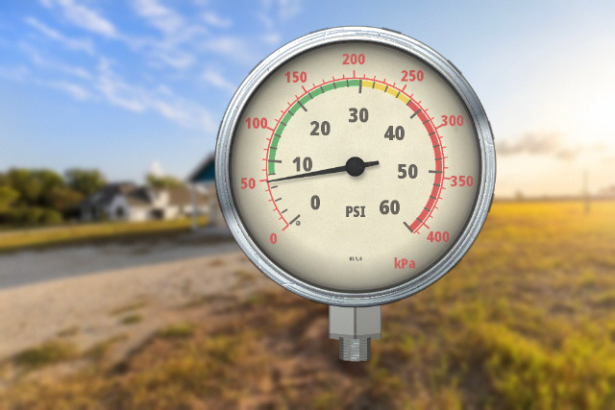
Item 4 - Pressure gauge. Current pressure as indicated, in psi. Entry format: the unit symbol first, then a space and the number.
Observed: psi 7
